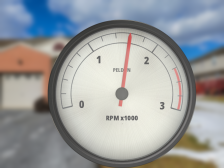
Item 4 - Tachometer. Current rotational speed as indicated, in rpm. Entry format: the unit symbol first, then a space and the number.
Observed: rpm 1600
